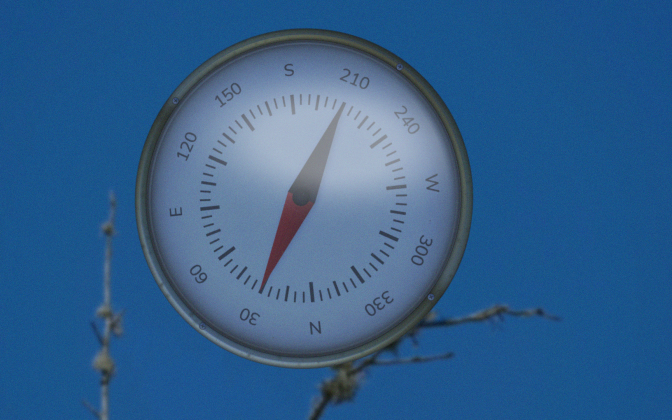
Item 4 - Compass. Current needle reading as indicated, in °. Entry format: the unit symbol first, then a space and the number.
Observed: ° 30
